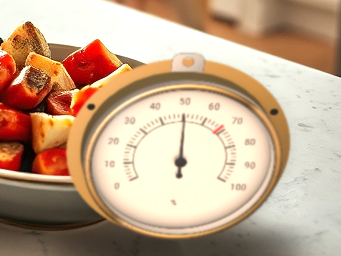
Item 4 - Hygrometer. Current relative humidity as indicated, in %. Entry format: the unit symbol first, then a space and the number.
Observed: % 50
